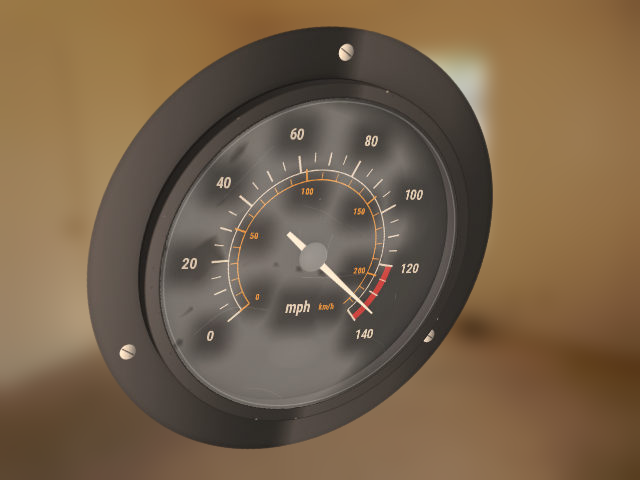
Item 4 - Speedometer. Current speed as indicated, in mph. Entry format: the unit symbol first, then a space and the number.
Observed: mph 135
